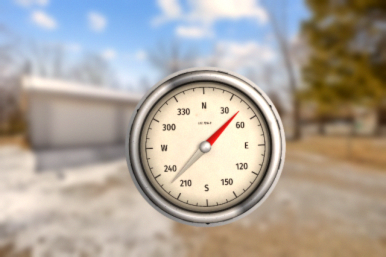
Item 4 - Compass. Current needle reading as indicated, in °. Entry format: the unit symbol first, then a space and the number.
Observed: ° 45
